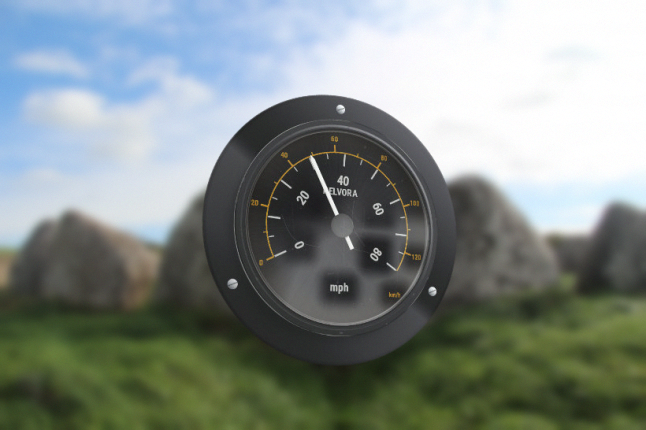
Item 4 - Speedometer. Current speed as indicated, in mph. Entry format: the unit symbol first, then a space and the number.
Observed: mph 30
